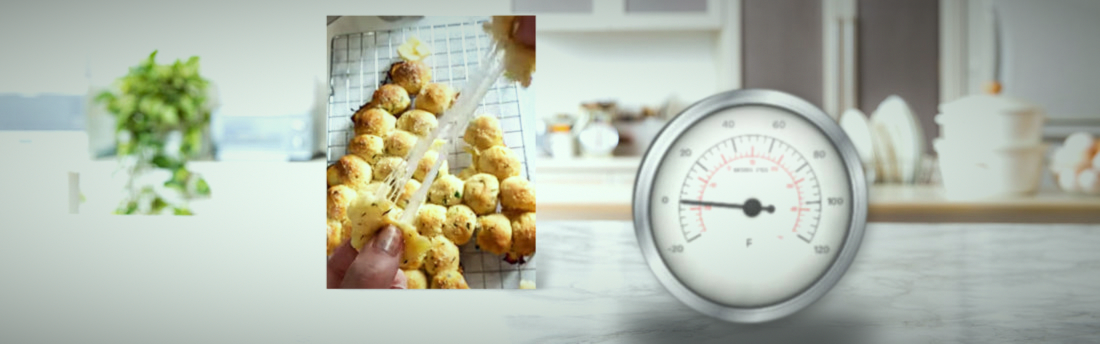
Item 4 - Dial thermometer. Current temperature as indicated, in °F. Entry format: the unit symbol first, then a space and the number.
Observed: °F 0
